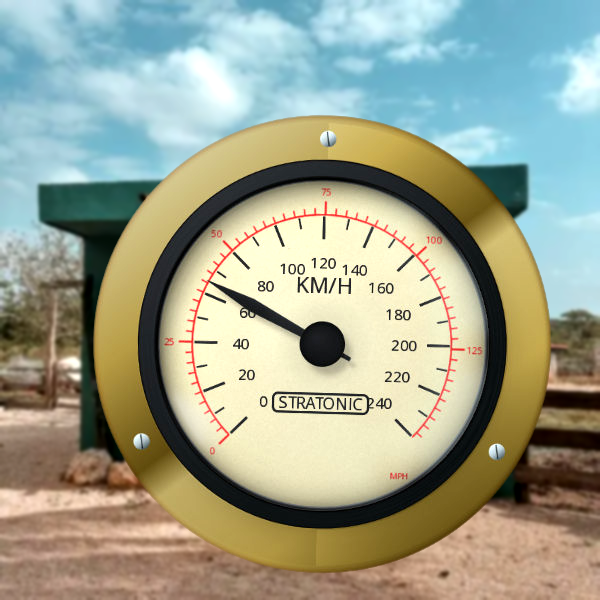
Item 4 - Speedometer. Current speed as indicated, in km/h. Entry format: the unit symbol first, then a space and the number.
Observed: km/h 65
